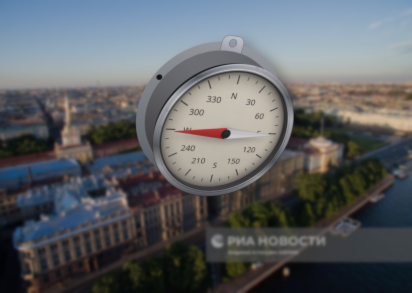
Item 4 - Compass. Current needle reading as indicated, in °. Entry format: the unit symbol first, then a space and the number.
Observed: ° 270
